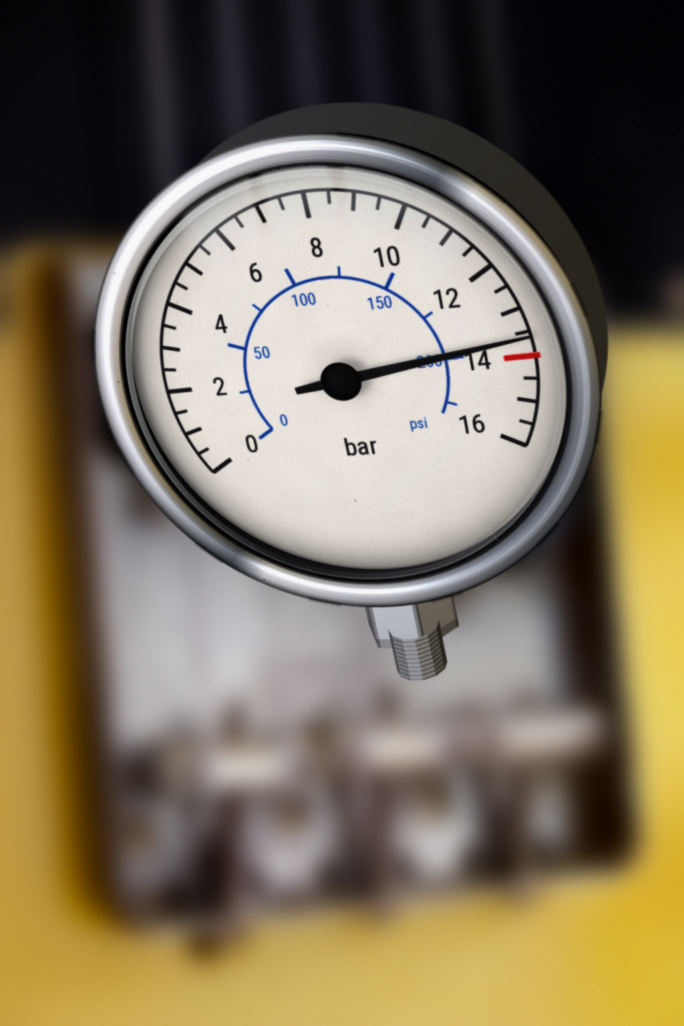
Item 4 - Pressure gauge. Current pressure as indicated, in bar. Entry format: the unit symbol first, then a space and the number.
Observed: bar 13.5
